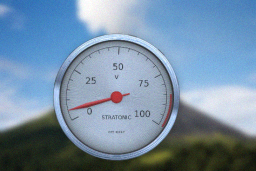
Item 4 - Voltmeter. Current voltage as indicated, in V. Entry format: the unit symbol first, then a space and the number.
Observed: V 5
